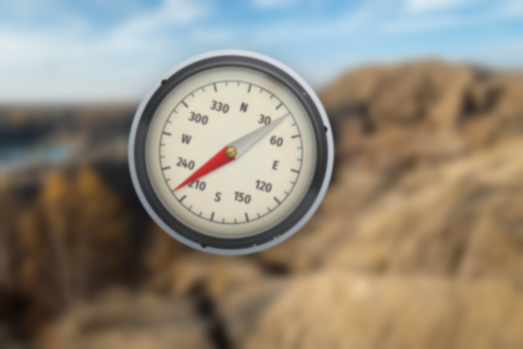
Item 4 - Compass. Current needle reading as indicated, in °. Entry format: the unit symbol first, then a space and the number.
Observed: ° 220
